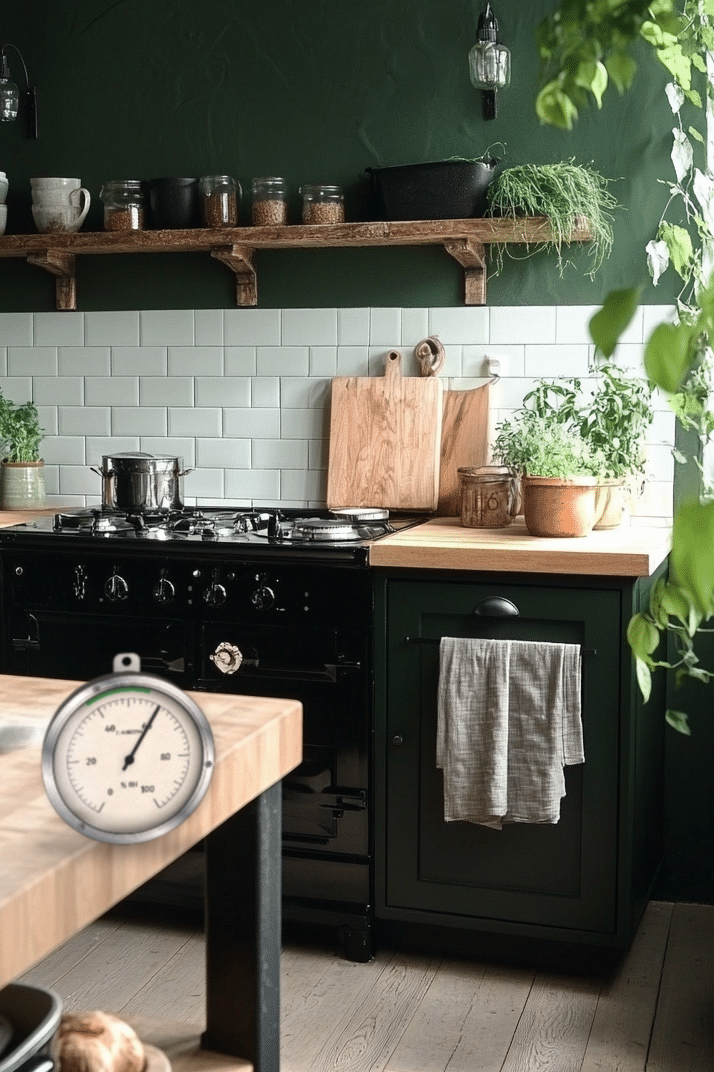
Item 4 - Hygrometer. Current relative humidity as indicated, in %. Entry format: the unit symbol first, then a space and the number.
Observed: % 60
